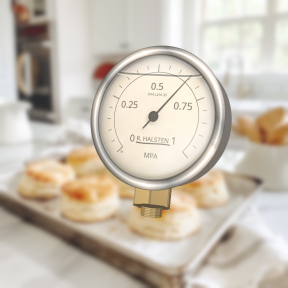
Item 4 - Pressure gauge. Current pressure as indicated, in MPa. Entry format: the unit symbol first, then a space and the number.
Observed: MPa 0.65
